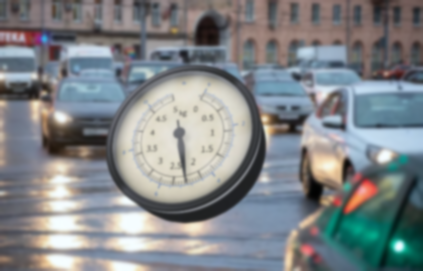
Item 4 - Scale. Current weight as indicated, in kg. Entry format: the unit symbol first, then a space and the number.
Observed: kg 2.25
